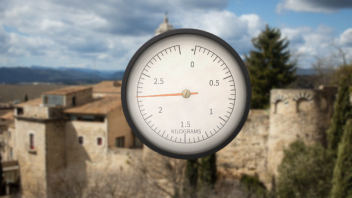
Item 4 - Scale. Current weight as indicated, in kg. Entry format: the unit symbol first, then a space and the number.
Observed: kg 2.25
